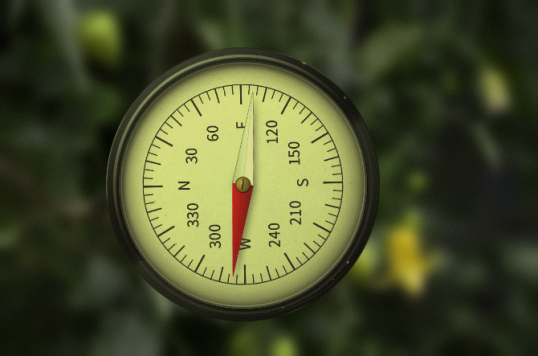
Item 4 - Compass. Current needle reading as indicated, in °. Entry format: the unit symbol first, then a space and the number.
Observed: ° 277.5
